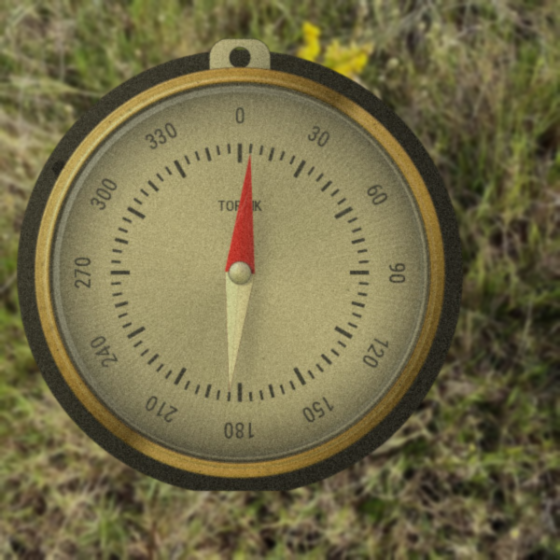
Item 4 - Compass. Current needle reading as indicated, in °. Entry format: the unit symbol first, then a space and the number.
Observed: ° 5
